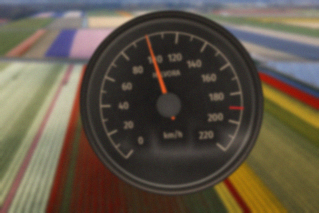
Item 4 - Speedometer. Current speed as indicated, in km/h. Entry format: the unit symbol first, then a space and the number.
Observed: km/h 100
